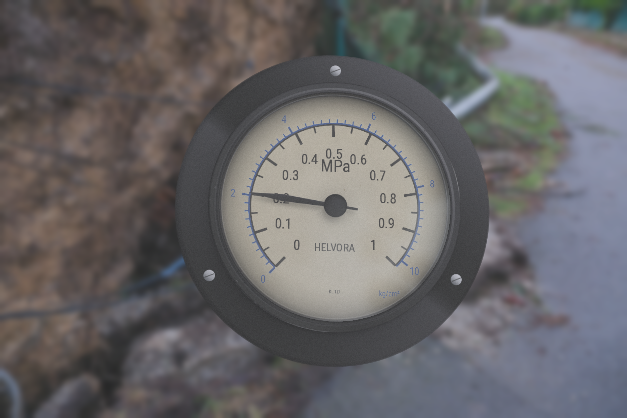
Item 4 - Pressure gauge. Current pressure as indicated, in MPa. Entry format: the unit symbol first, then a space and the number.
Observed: MPa 0.2
